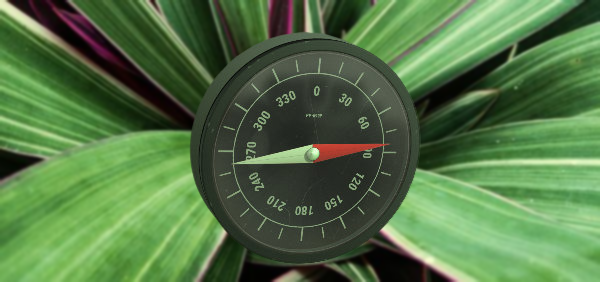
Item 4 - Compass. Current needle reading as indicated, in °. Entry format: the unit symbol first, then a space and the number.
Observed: ° 82.5
